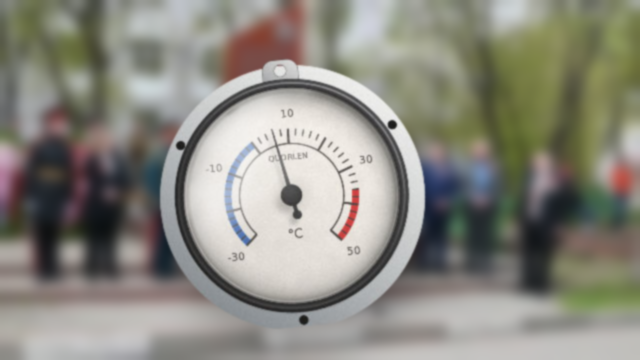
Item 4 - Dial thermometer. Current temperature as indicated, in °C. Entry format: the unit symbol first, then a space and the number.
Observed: °C 6
